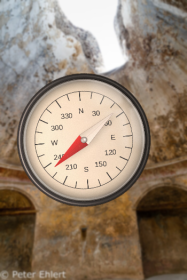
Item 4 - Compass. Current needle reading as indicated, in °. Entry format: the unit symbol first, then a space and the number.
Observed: ° 232.5
